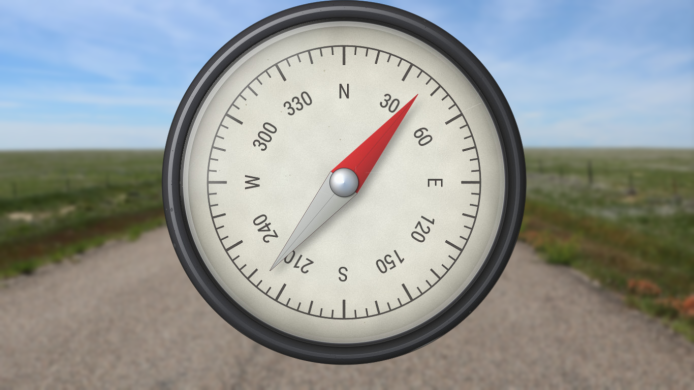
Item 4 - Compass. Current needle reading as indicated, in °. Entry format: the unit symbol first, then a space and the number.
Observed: ° 40
